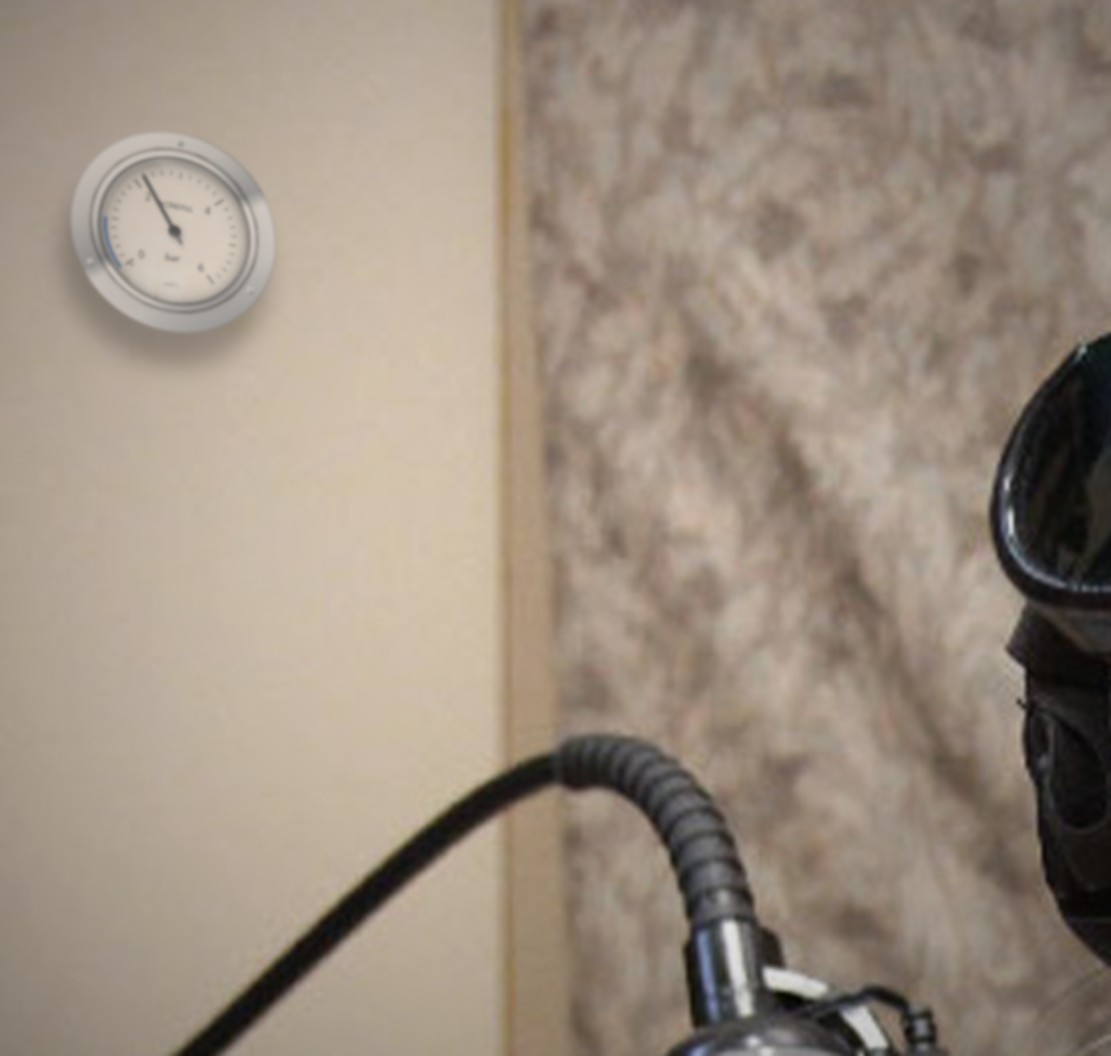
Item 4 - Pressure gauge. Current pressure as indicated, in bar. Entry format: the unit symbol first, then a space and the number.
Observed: bar 2.2
